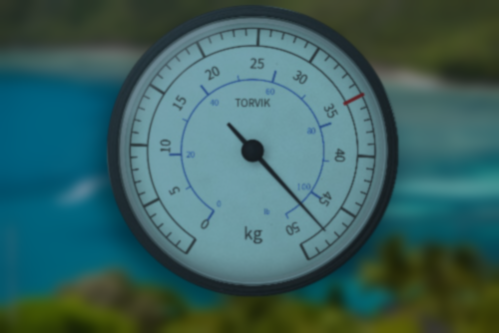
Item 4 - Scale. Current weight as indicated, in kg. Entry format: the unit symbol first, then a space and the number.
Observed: kg 47.5
